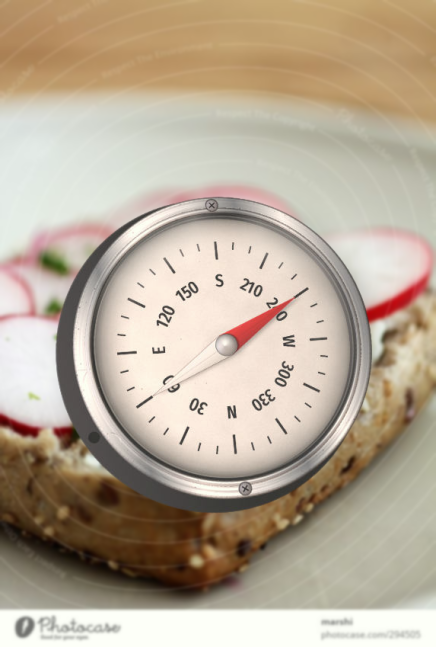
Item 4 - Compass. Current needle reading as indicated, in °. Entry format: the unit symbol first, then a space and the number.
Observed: ° 240
